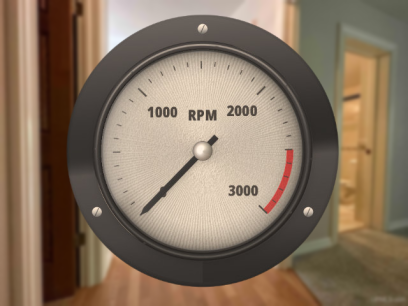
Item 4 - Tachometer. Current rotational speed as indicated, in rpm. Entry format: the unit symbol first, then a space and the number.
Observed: rpm 0
